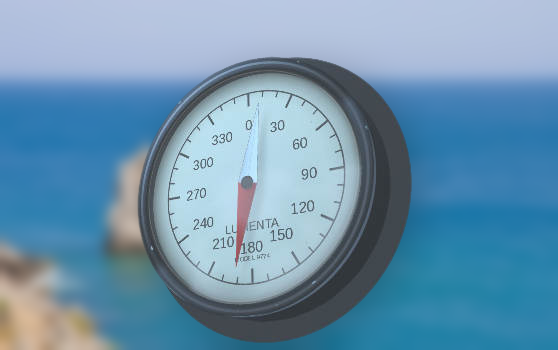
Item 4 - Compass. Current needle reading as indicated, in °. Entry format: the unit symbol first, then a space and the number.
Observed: ° 190
